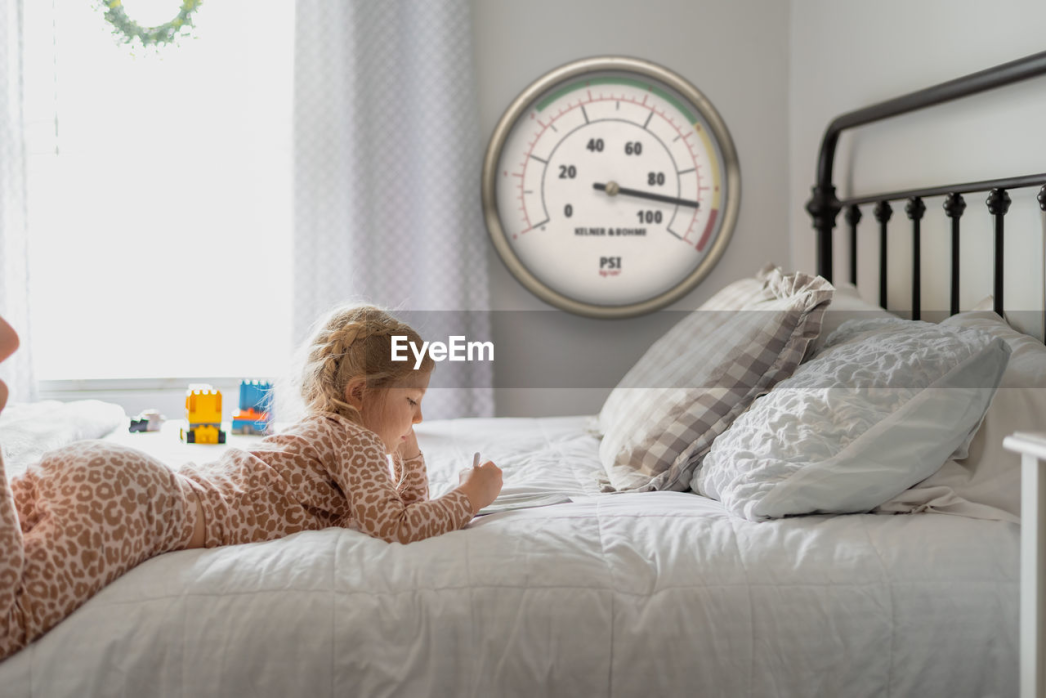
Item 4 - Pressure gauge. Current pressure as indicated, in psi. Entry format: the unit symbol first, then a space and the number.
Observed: psi 90
